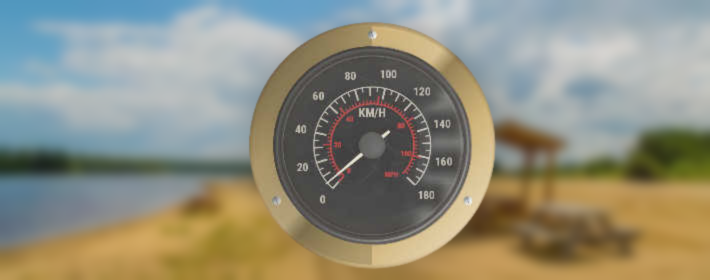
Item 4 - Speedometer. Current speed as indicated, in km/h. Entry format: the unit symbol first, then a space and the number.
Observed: km/h 5
